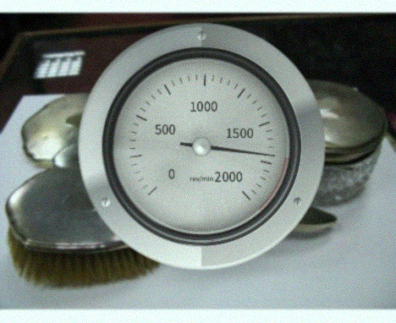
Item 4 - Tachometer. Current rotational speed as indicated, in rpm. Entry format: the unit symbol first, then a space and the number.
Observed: rpm 1700
